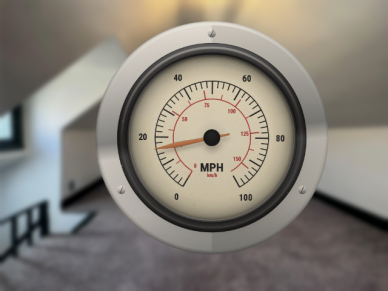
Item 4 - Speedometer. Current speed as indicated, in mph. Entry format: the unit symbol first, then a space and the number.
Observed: mph 16
